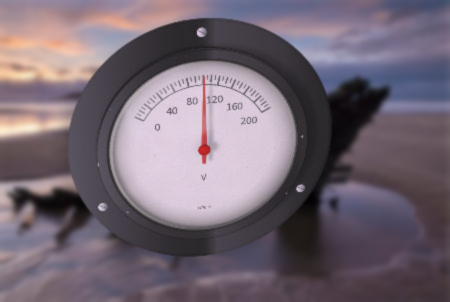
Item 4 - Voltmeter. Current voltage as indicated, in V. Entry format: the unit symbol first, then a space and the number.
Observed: V 100
